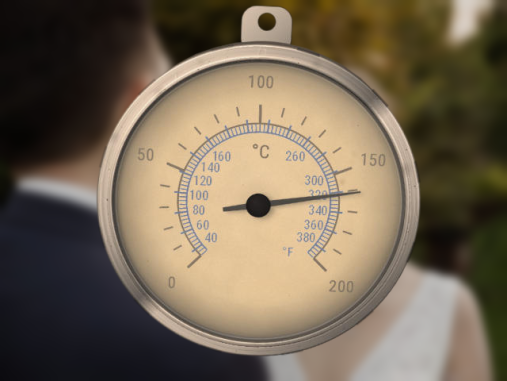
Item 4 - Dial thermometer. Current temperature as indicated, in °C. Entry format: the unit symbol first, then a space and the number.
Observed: °C 160
